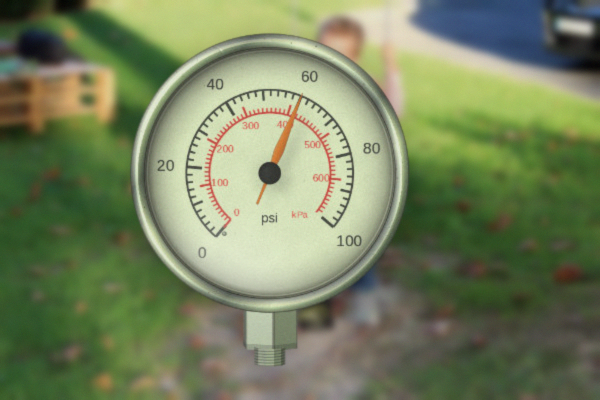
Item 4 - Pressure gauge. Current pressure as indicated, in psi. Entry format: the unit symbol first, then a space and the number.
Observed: psi 60
